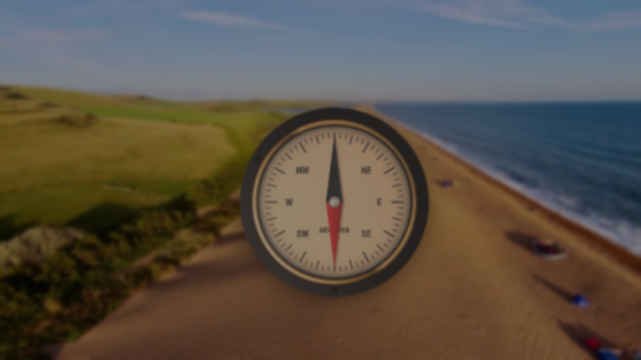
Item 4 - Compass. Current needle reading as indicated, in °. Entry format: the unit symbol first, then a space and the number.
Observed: ° 180
